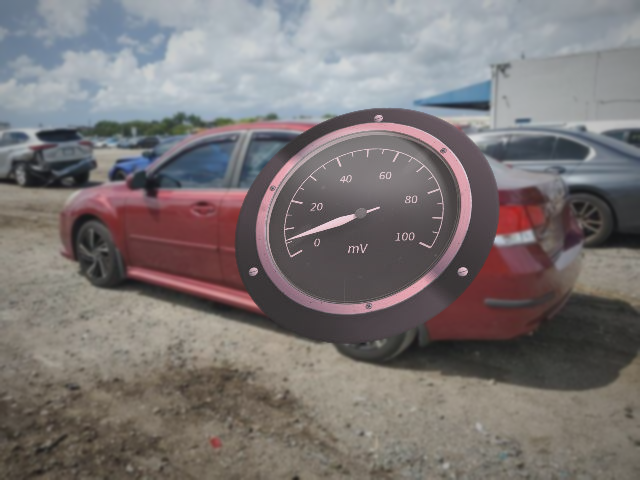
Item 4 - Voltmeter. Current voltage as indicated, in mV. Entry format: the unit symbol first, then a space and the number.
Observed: mV 5
